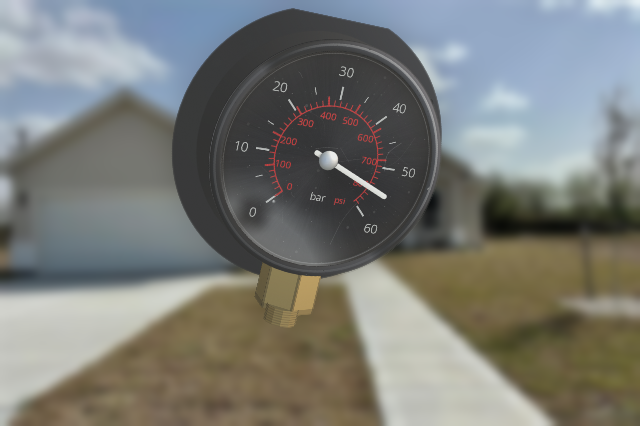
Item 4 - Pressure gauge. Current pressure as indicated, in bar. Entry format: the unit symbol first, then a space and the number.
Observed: bar 55
